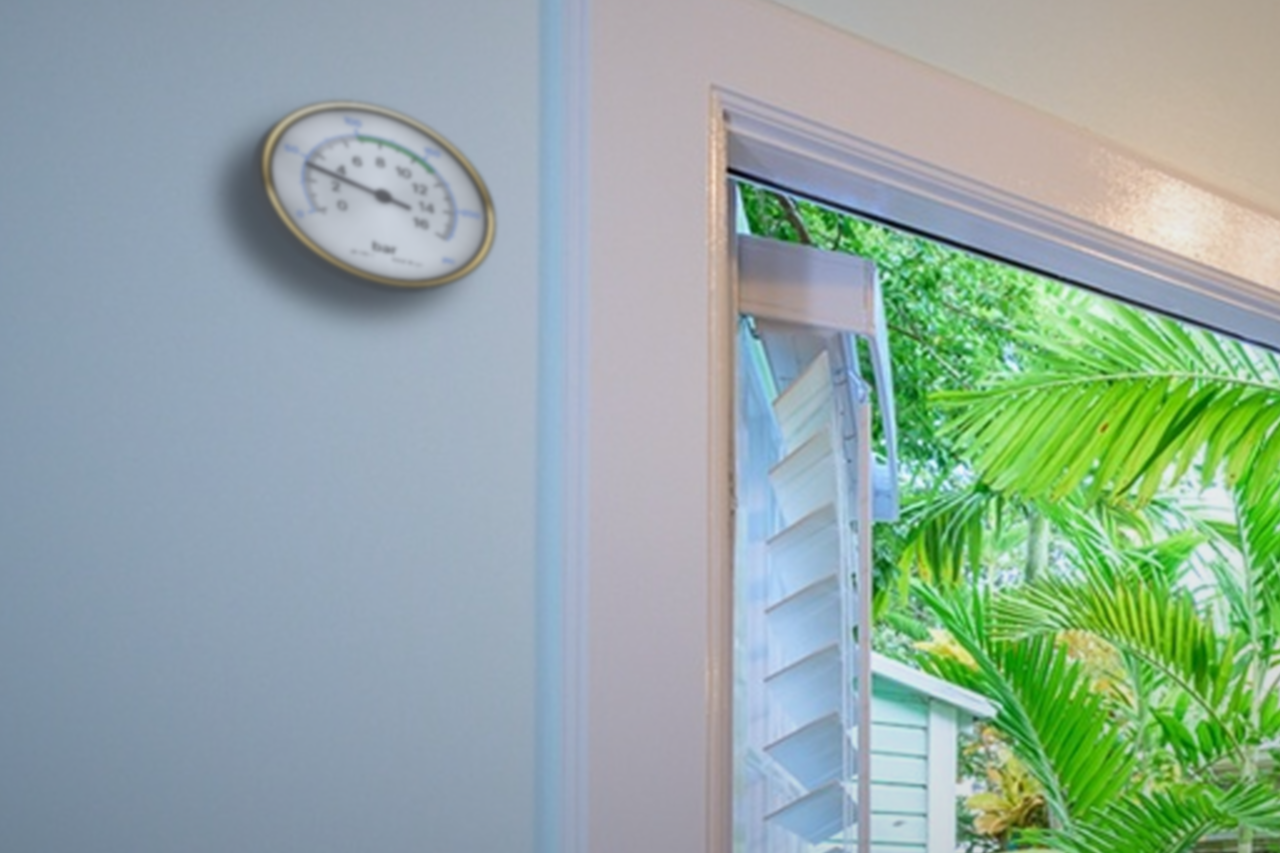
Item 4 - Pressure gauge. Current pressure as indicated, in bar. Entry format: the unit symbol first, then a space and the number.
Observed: bar 3
